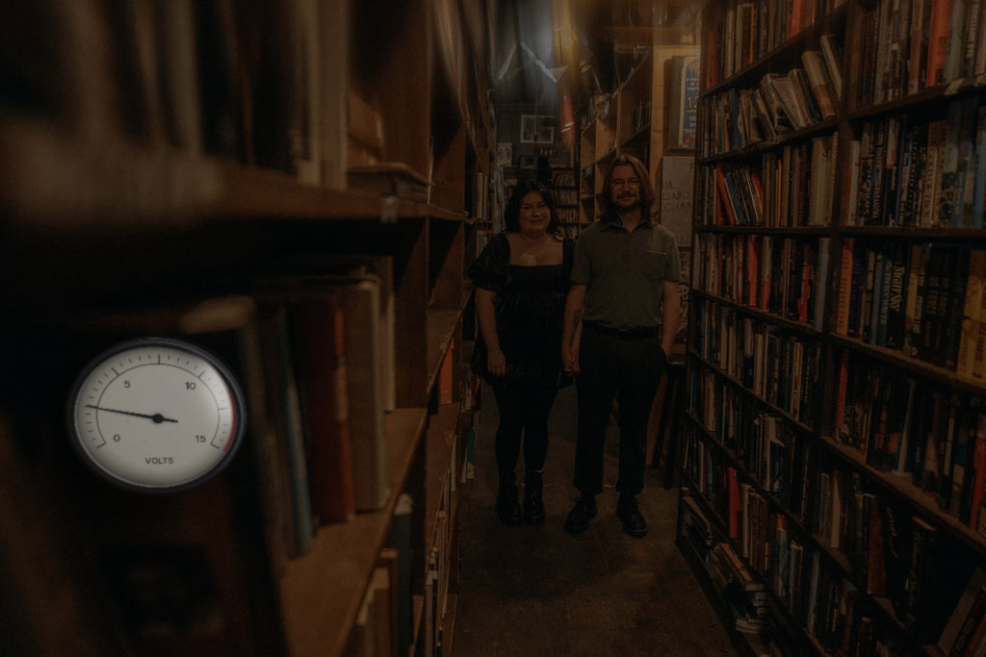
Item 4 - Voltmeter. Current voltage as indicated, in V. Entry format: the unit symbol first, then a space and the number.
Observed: V 2.5
